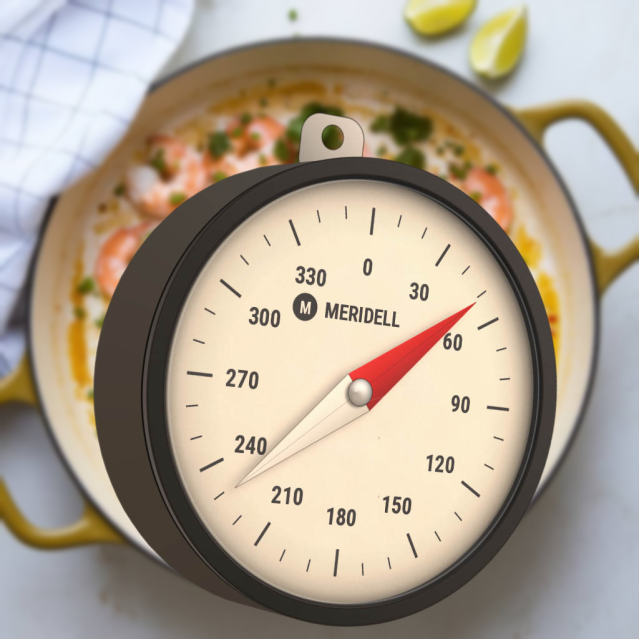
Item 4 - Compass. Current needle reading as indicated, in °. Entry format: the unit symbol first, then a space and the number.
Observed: ° 50
